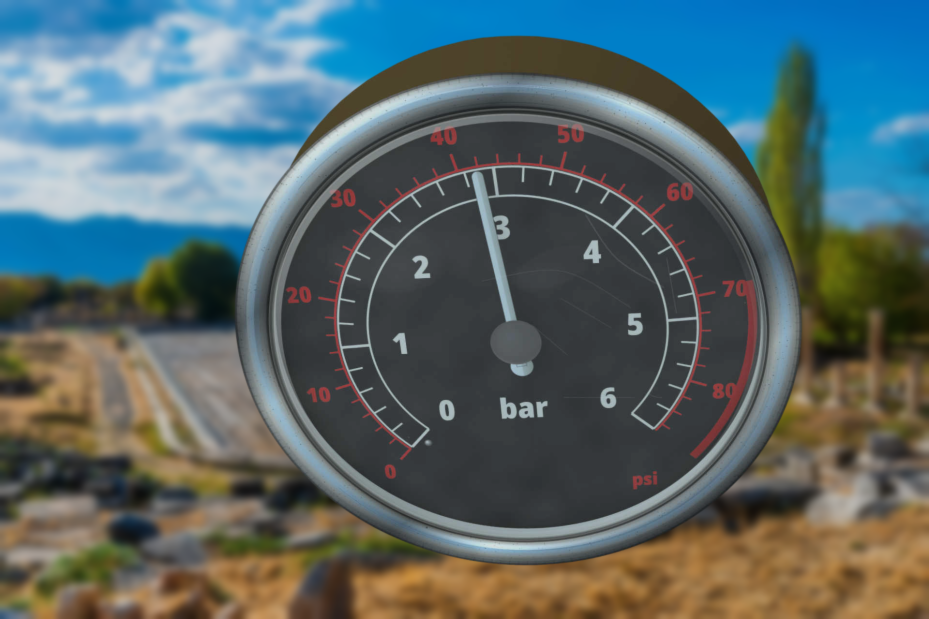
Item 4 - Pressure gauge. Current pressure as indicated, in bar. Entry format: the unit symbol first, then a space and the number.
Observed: bar 2.9
